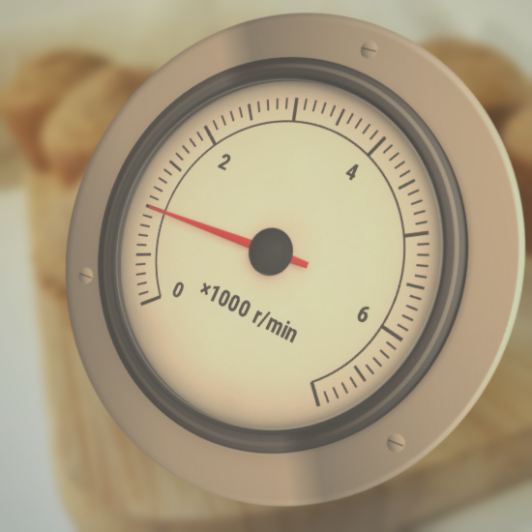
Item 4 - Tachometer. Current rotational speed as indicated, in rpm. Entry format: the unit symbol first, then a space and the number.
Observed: rpm 1000
